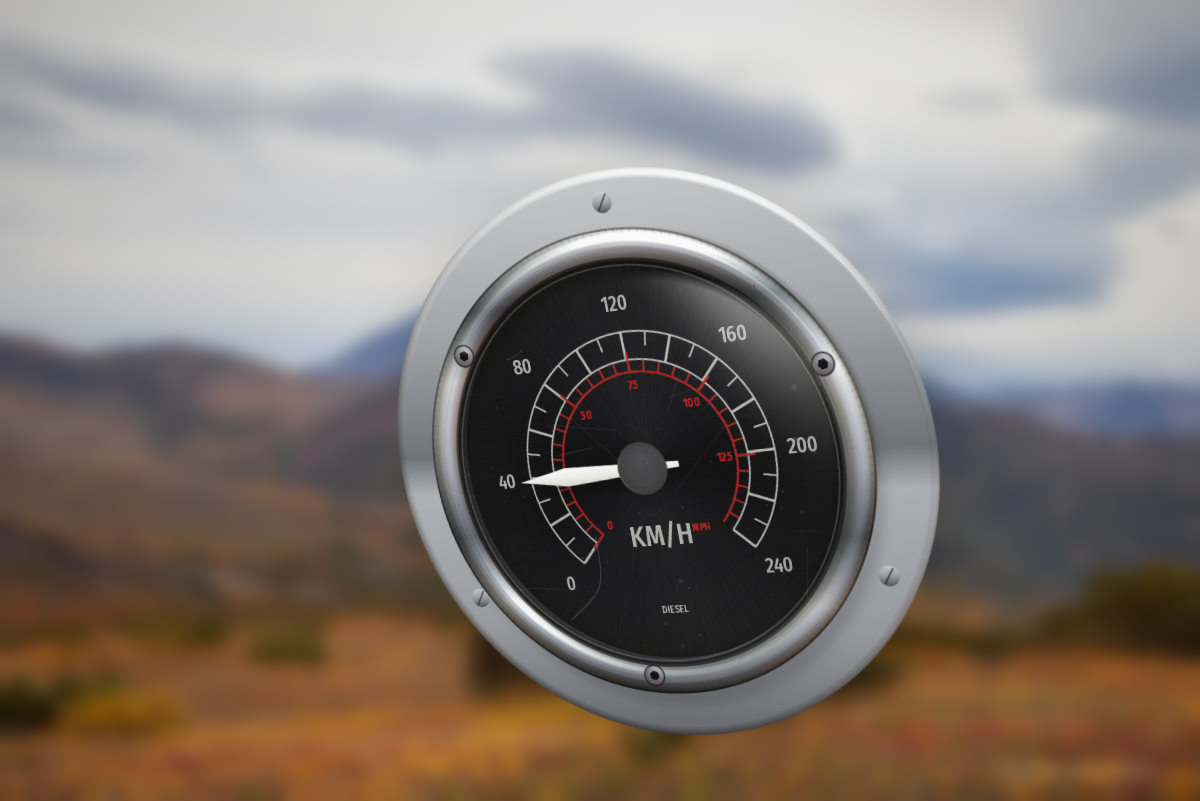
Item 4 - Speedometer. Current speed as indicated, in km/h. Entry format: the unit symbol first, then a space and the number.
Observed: km/h 40
